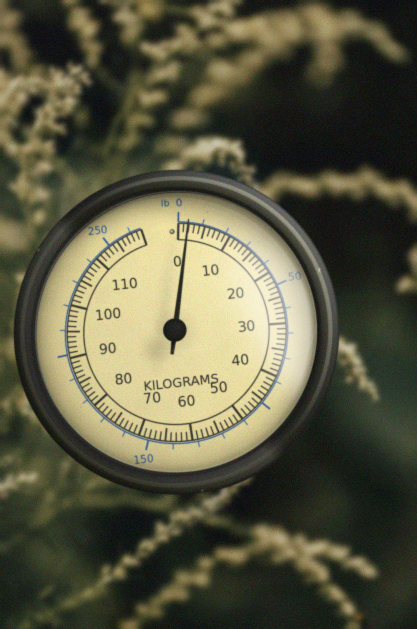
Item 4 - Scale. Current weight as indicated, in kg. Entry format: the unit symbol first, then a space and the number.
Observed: kg 2
